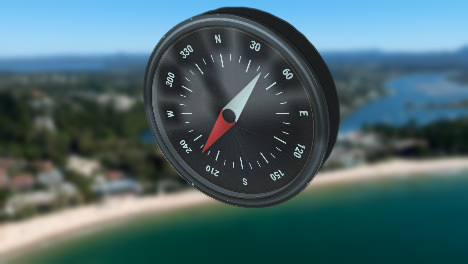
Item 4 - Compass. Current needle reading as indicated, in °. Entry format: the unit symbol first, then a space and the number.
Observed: ° 225
